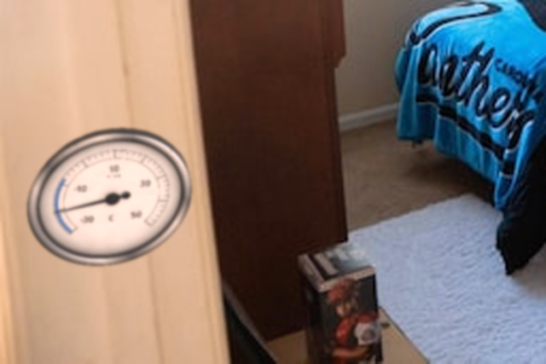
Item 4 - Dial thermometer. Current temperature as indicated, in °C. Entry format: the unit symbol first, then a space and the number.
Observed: °C -20
